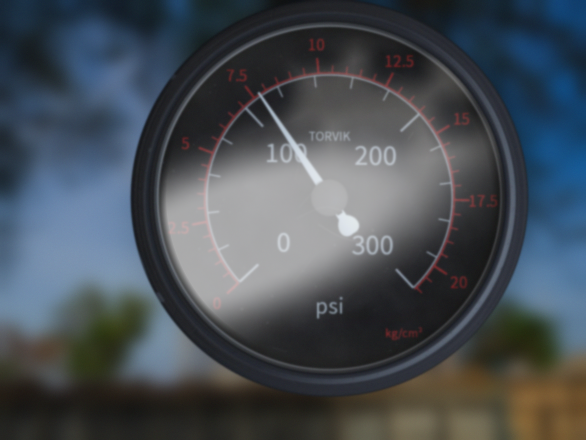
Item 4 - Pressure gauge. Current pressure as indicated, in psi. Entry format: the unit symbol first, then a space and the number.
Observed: psi 110
